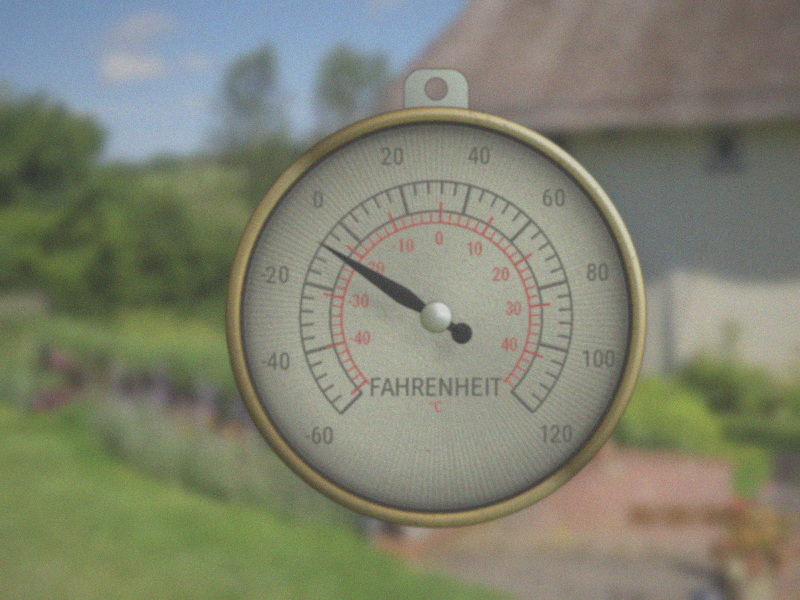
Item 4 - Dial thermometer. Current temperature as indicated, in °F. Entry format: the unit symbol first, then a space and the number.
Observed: °F -8
